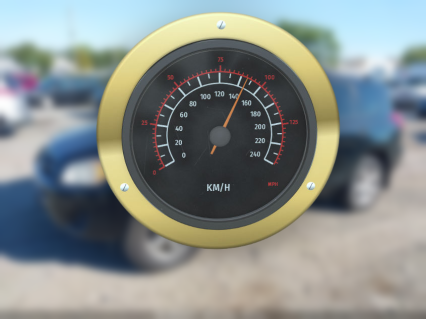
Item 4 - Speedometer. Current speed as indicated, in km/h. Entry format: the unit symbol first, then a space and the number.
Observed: km/h 145
